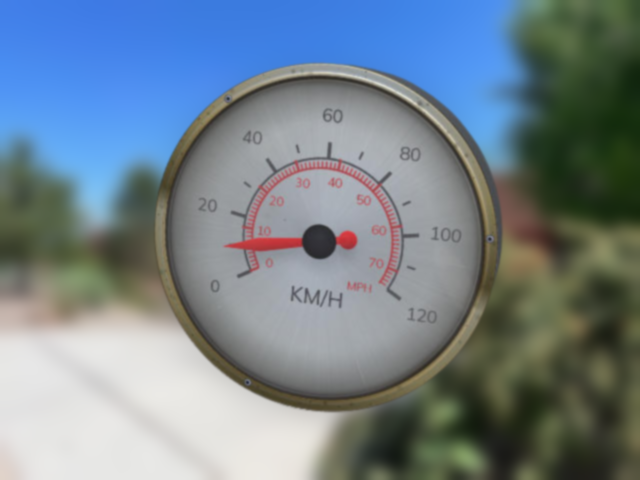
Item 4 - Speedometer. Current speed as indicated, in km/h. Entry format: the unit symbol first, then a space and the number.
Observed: km/h 10
